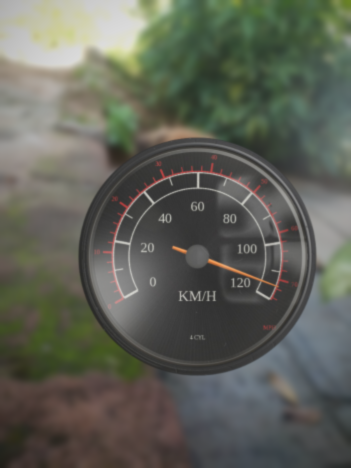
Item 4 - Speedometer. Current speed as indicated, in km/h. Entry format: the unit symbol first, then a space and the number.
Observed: km/h 115
